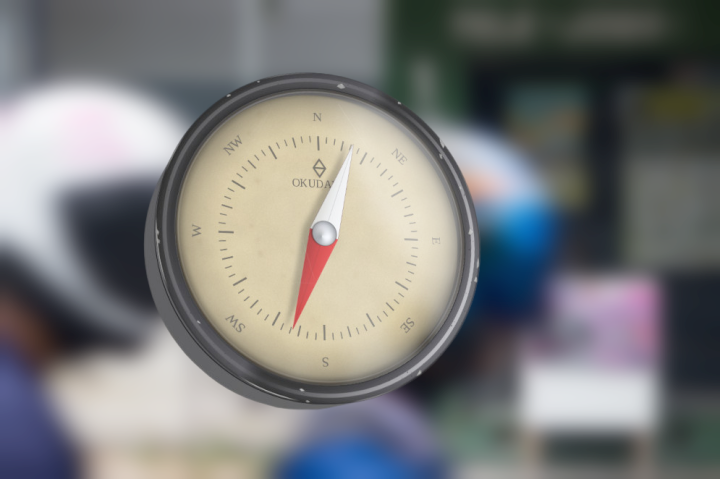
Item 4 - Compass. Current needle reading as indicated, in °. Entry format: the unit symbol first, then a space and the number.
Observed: ° 200
